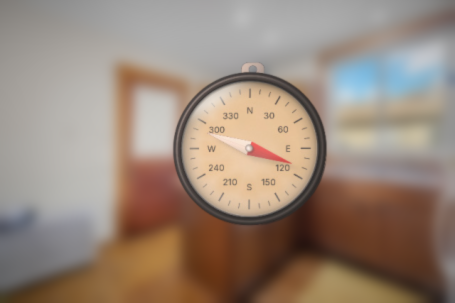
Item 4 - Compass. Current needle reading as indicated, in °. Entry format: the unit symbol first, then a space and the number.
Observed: ° 110
